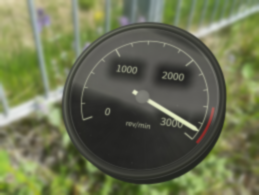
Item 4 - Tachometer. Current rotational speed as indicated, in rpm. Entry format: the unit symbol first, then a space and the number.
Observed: rpm 2900
